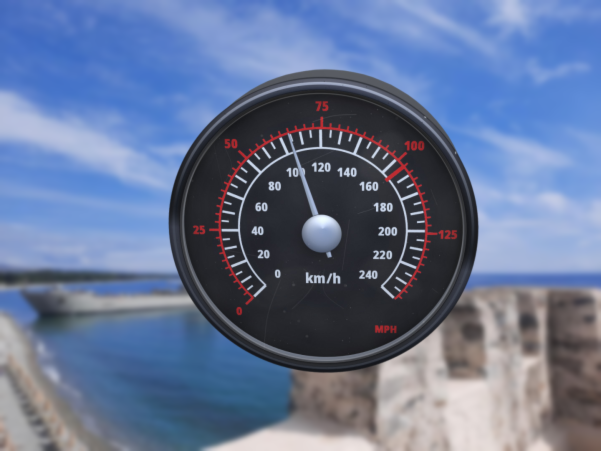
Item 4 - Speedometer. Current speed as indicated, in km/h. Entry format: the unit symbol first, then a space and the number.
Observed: km/h 105
